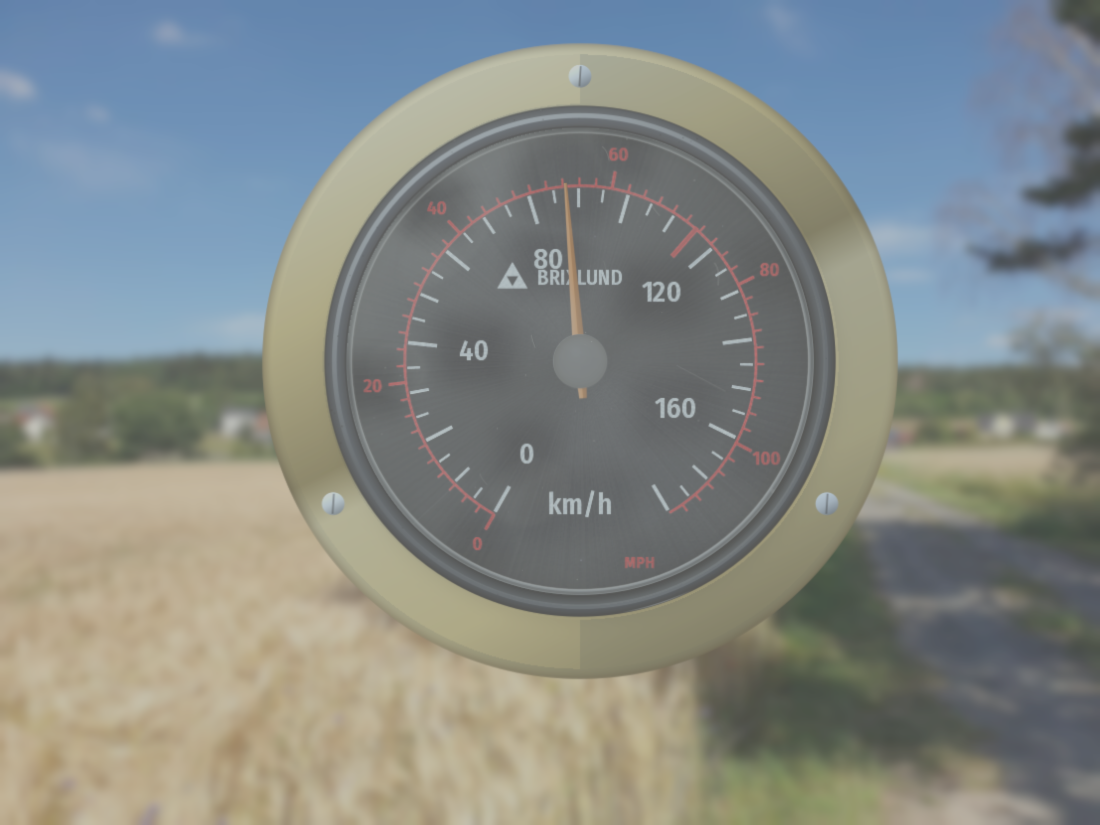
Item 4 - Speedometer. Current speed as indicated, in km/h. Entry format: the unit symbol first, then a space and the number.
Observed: km/h 87.5
